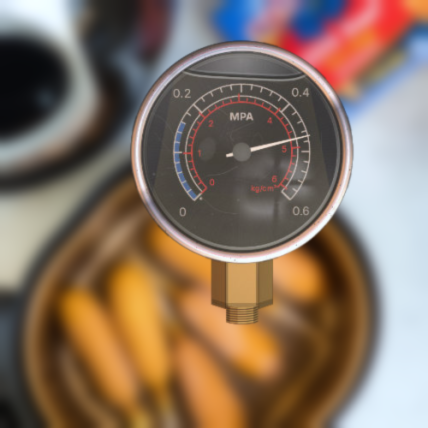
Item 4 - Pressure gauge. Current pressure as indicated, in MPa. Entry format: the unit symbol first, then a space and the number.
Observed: MPa 0.47
